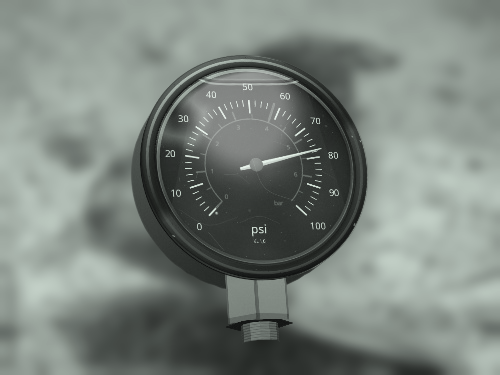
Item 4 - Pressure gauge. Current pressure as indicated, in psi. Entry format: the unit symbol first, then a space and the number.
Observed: psi 78
